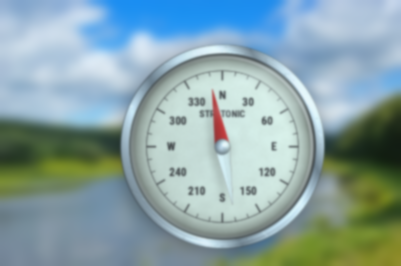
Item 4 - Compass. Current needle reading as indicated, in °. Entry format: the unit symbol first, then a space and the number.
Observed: ° 350
